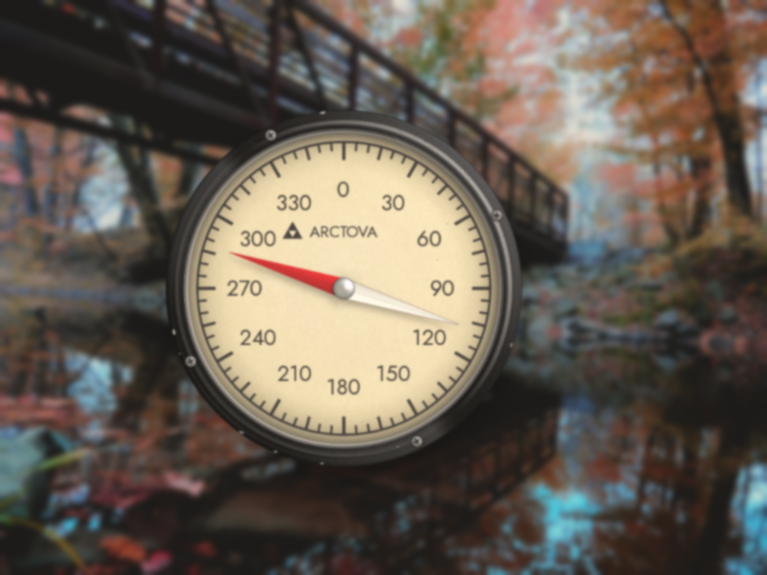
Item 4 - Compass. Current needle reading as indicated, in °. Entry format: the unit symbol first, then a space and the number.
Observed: ° 287.5
